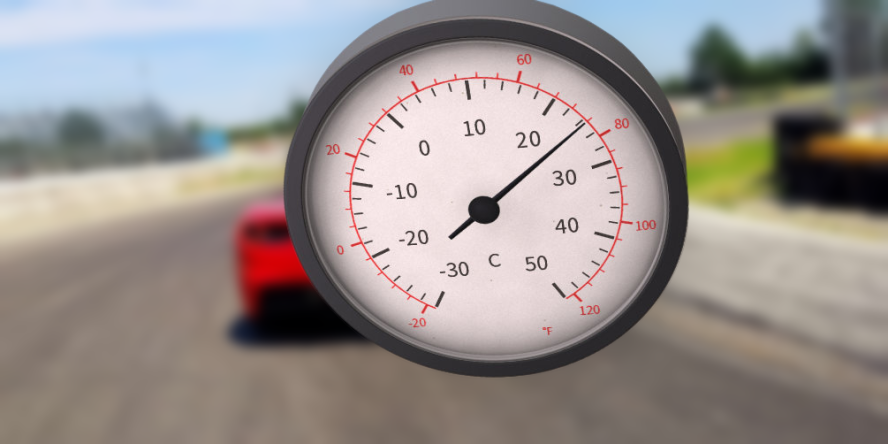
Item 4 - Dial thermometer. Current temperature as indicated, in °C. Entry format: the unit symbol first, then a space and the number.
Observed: °C 24
